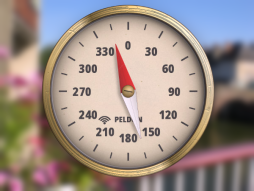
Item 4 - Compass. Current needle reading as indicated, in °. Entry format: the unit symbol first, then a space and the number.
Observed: ° 345
